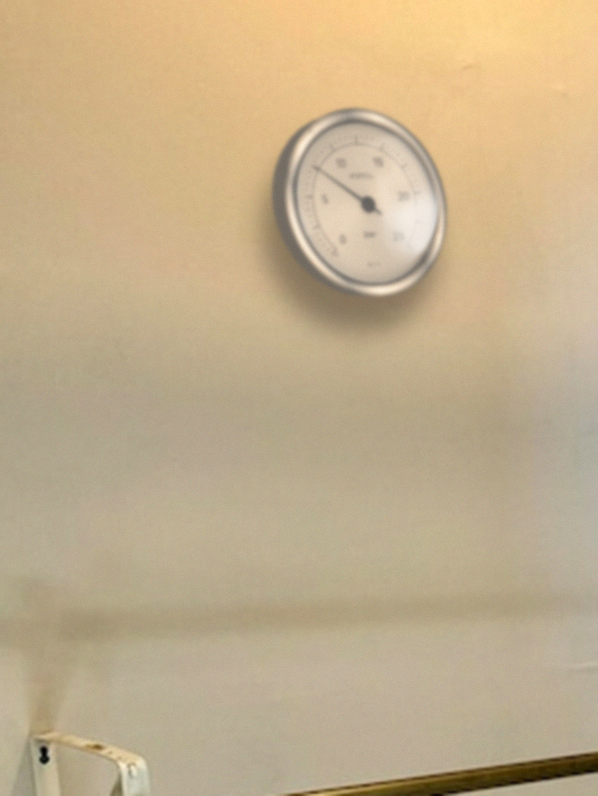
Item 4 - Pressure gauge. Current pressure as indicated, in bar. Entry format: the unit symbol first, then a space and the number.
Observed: bar 7.5
